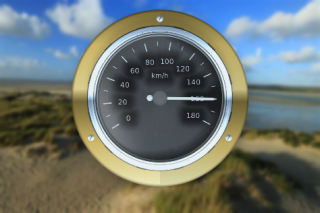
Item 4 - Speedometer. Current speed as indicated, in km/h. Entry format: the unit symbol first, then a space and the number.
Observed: km/h 160
